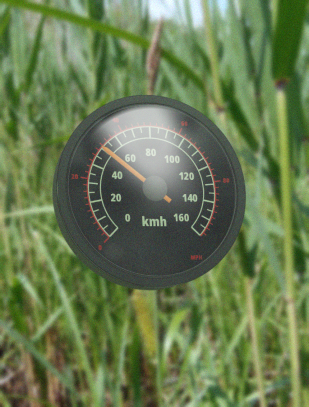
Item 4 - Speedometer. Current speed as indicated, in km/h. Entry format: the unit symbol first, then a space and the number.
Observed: km/h 50
